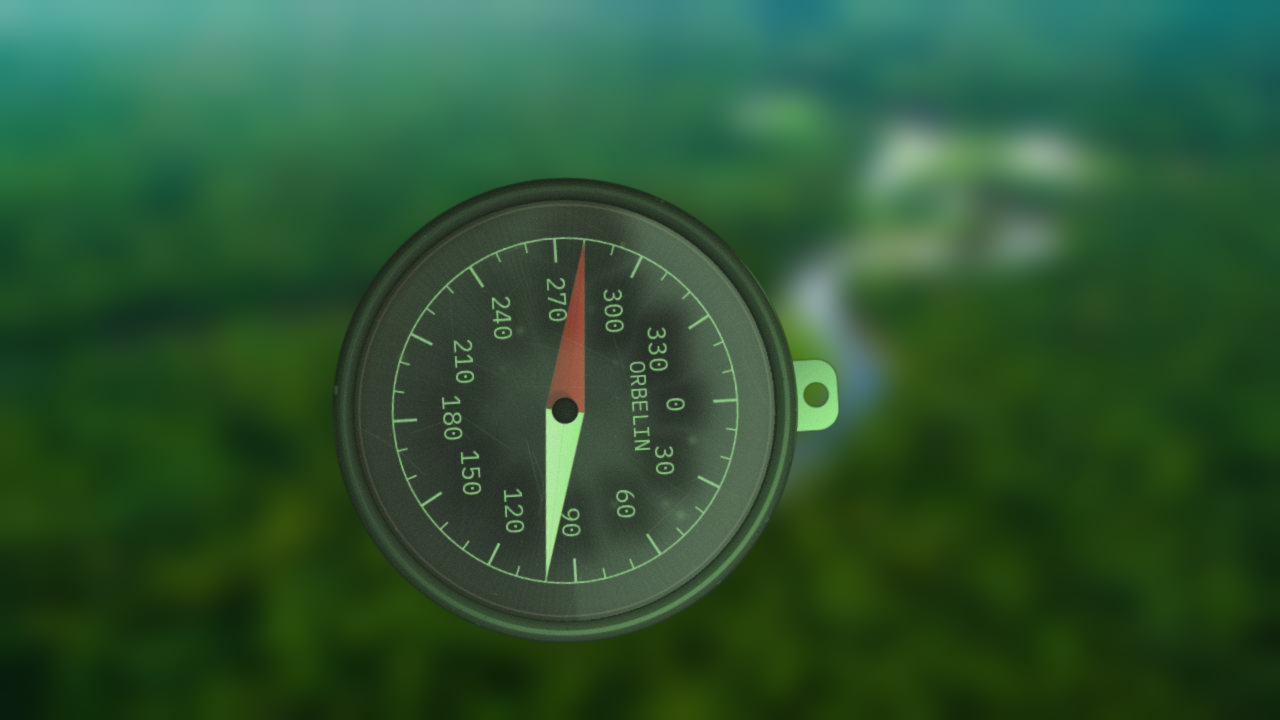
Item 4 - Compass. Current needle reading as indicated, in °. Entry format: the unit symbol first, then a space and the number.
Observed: ° 280
